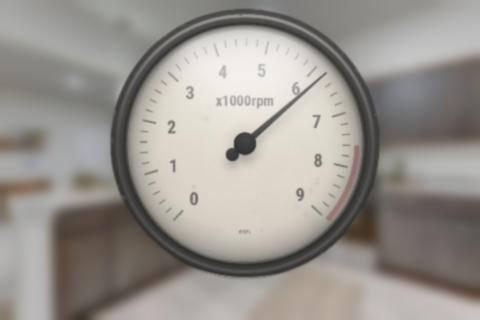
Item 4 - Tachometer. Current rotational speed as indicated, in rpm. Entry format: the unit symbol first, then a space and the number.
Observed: rpm 6200
